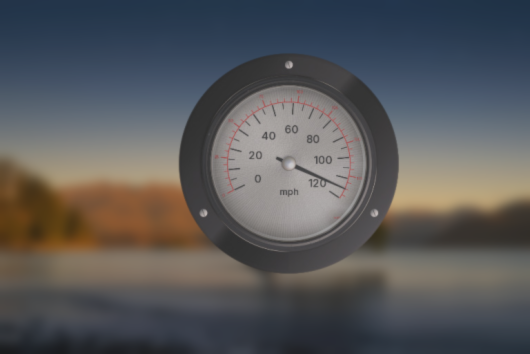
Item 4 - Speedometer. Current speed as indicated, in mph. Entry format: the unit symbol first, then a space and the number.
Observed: mph 115
